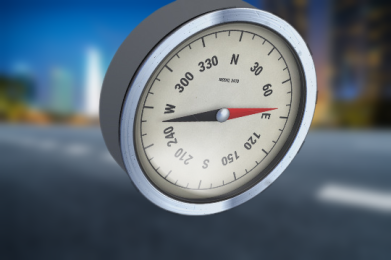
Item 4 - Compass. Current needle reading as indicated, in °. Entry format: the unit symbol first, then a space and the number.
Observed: ° 80
